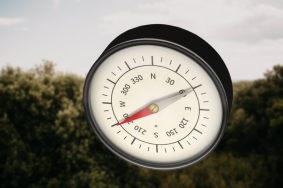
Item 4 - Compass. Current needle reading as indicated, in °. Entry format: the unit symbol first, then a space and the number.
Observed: ° 240
